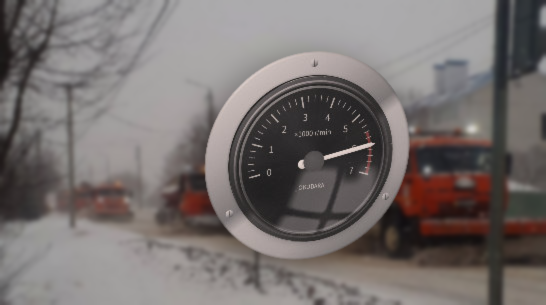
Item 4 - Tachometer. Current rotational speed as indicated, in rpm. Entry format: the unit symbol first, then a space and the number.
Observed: rpm 6000
